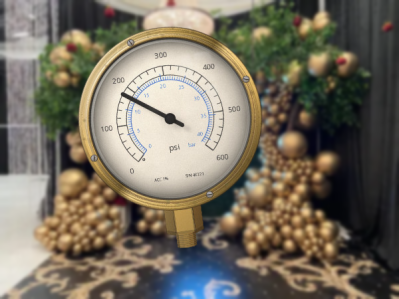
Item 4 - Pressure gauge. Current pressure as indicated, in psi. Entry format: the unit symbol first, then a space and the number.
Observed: psi 180
